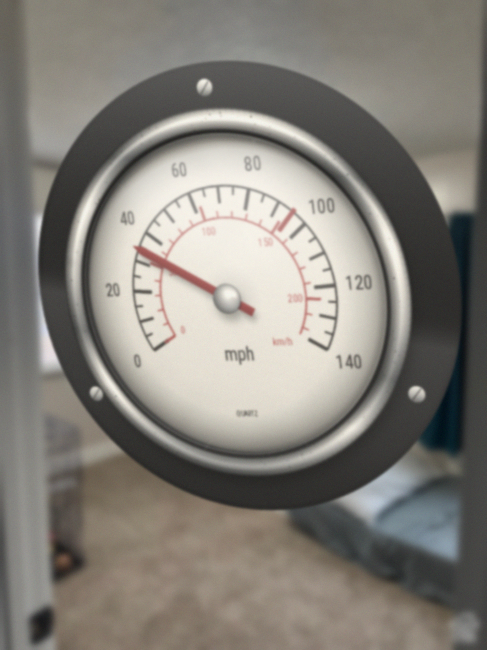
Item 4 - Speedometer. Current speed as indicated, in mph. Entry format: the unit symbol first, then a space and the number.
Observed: mph 35
